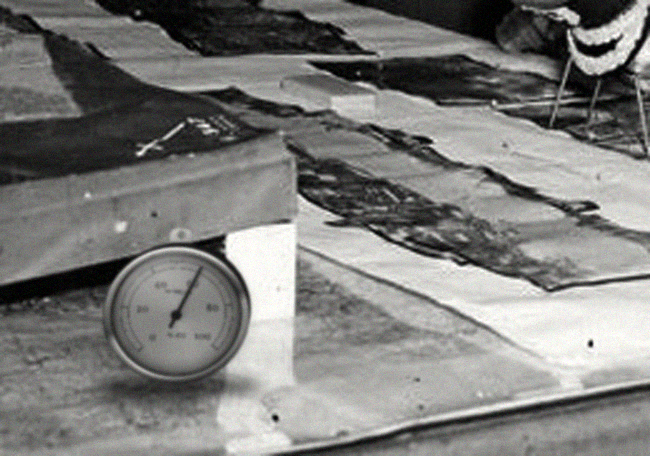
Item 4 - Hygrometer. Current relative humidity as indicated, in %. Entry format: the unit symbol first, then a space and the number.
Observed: % 60
